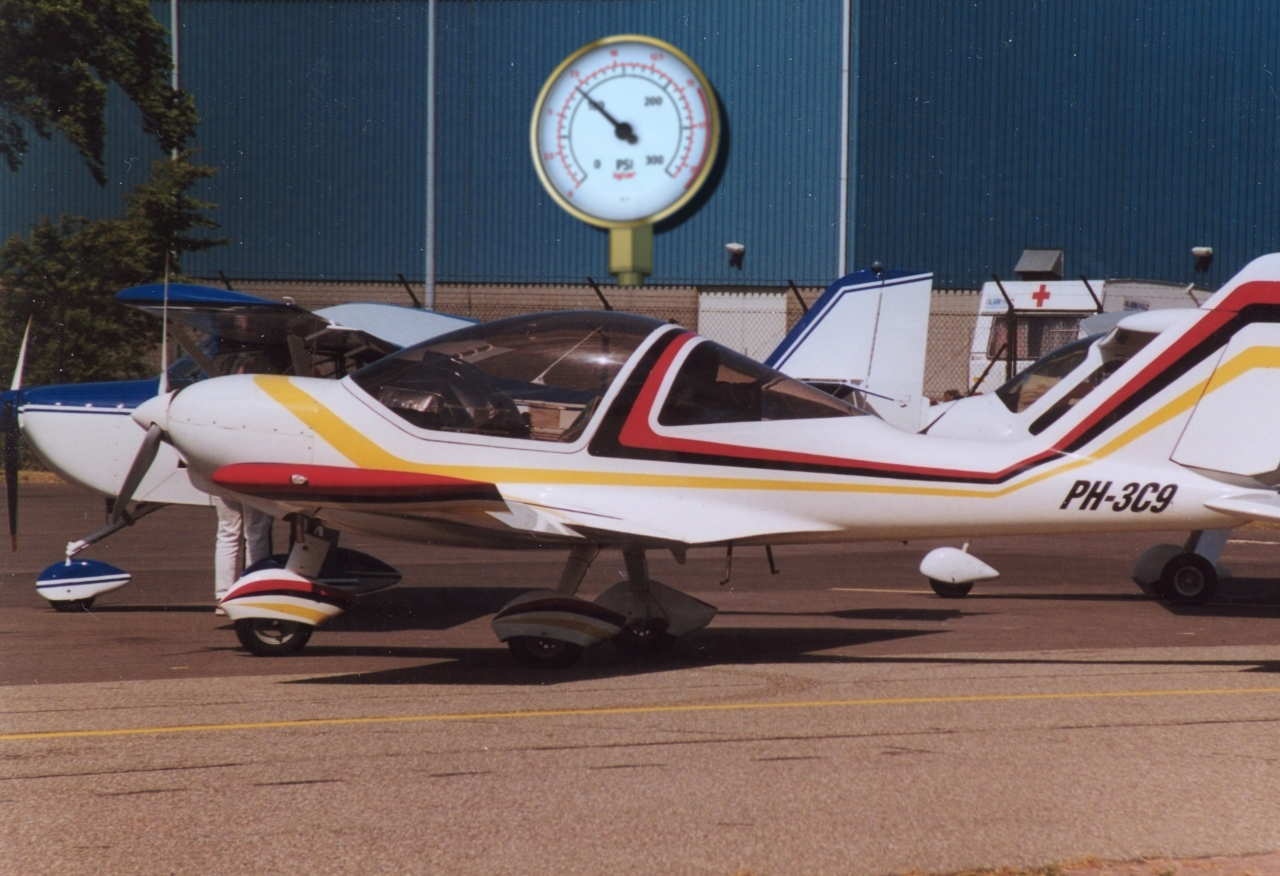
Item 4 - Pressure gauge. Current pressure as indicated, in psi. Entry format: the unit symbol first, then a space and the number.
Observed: psi 100
